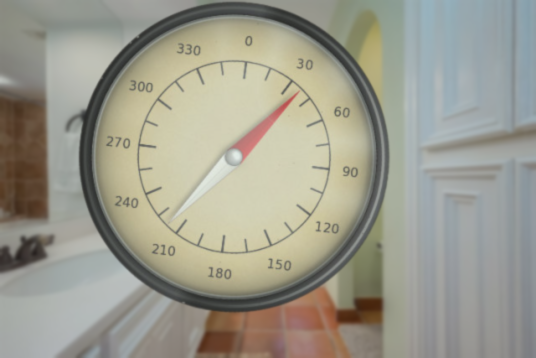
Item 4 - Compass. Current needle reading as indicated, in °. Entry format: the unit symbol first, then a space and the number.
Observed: ° 37.5
